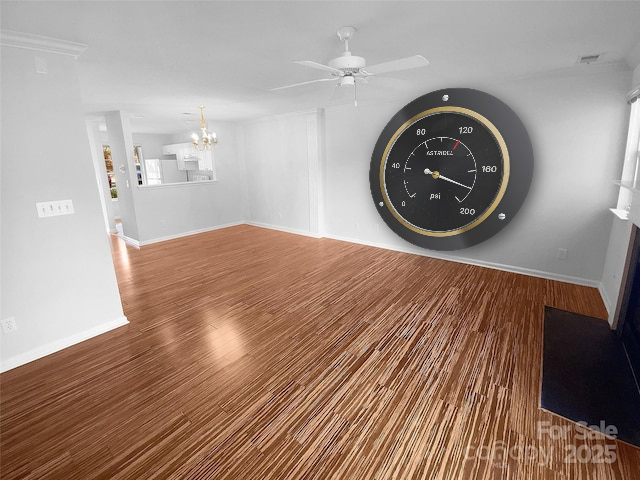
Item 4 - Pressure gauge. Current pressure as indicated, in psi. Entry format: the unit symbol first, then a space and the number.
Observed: psi 180
